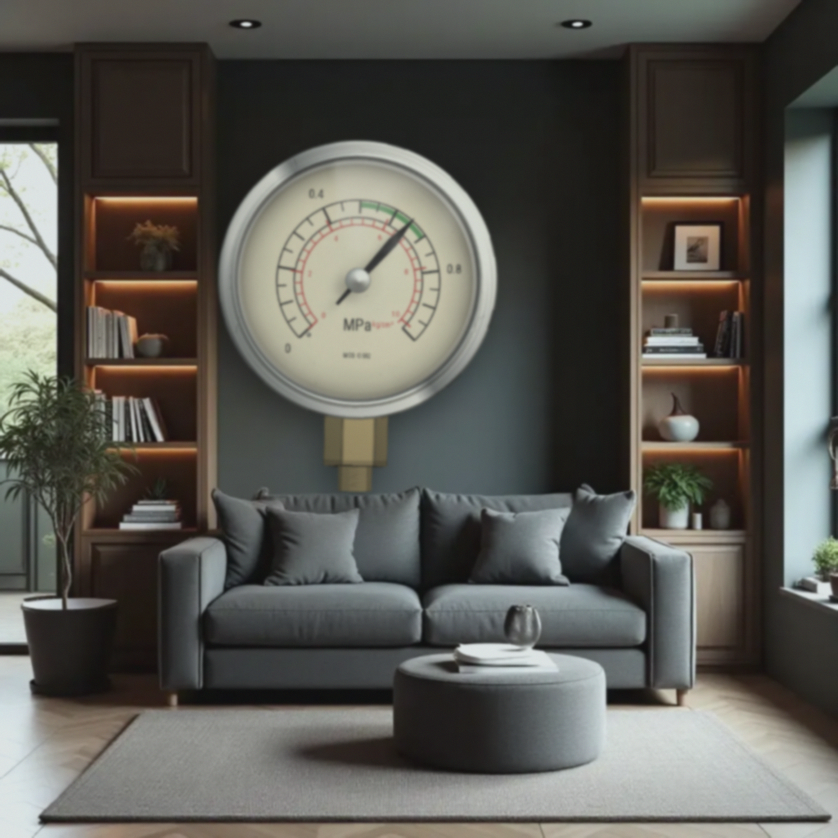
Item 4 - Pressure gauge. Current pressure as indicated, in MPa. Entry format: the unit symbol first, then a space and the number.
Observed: MPa 0.65
